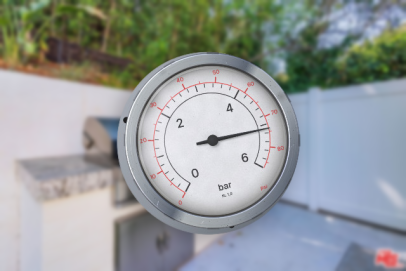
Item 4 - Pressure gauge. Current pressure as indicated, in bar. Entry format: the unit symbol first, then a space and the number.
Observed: bar 5.1
